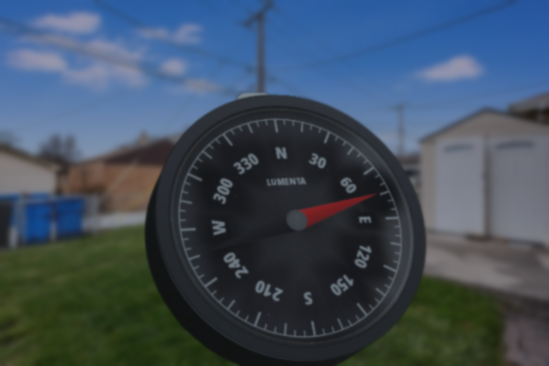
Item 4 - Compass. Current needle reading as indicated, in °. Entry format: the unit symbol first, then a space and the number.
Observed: ° 75
